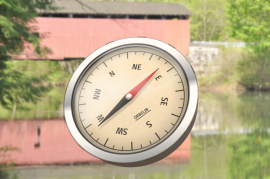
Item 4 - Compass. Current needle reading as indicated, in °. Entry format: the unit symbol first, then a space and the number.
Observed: ° 80
